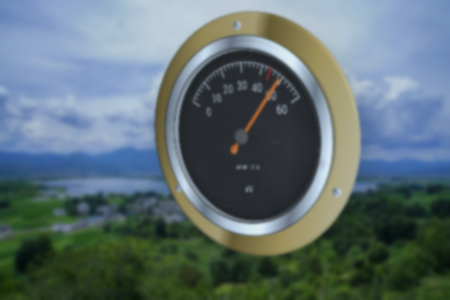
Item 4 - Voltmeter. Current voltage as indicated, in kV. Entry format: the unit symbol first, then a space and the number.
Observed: kV 50
